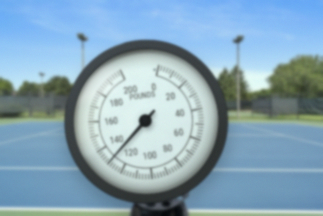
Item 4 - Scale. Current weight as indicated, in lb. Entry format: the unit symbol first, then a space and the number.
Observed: lb 130
